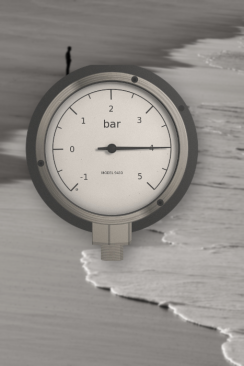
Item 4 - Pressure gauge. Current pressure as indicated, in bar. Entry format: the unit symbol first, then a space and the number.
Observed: bar 4
